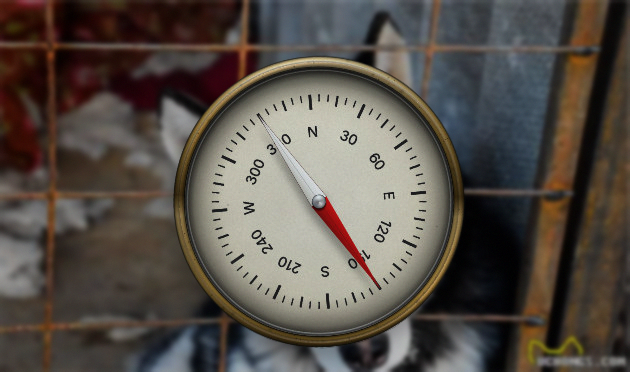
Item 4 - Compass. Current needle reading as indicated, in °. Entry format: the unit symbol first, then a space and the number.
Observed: ° 150
